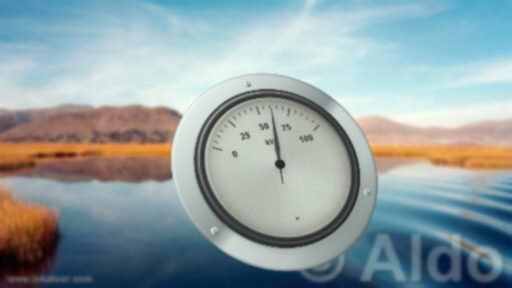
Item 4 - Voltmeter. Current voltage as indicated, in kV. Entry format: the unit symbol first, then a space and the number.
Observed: kV 60
